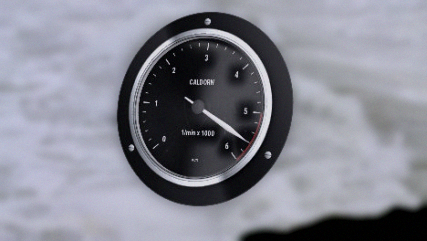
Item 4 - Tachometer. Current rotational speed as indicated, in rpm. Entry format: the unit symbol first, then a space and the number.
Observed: rpm 5600
